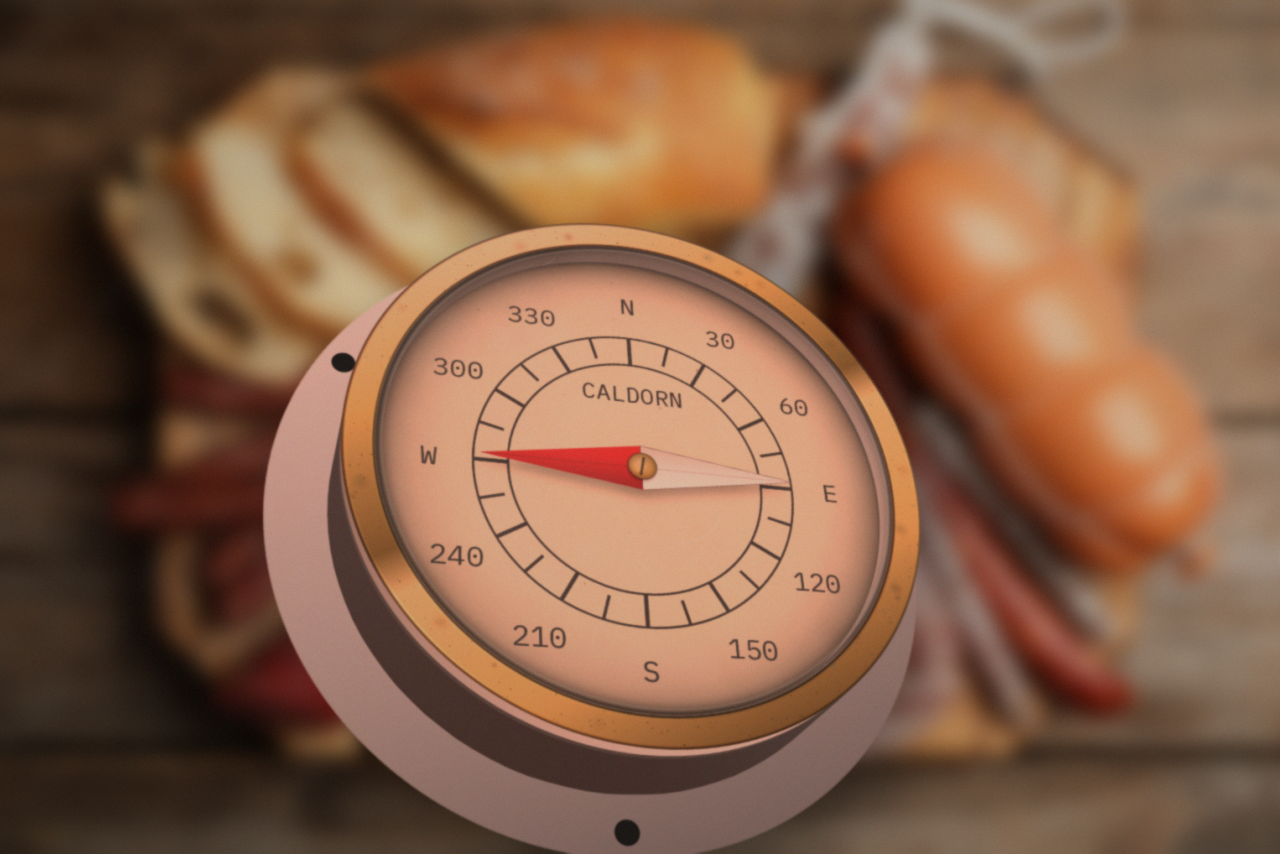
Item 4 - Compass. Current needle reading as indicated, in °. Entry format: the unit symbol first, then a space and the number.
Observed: ° 270
